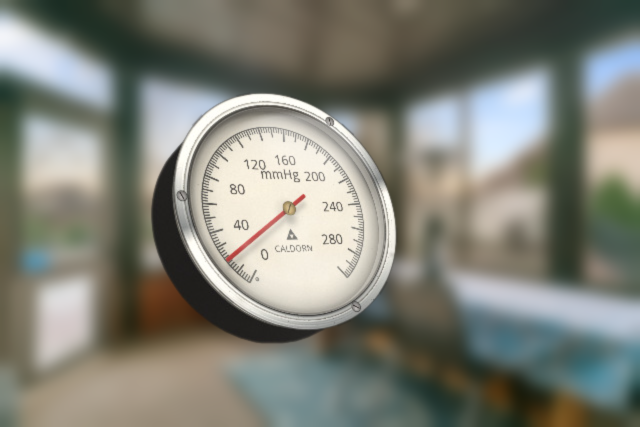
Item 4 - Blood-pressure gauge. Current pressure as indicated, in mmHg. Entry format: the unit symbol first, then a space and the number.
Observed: mmHg 20
